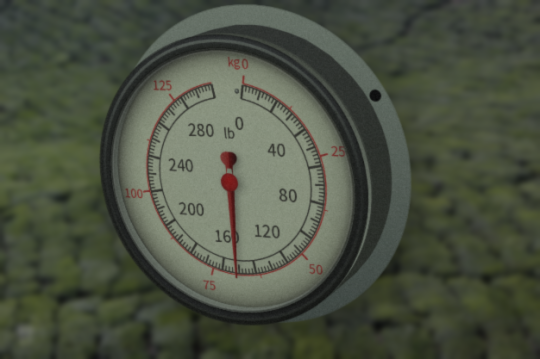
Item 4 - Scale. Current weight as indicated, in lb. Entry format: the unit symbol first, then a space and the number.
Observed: lb 150
